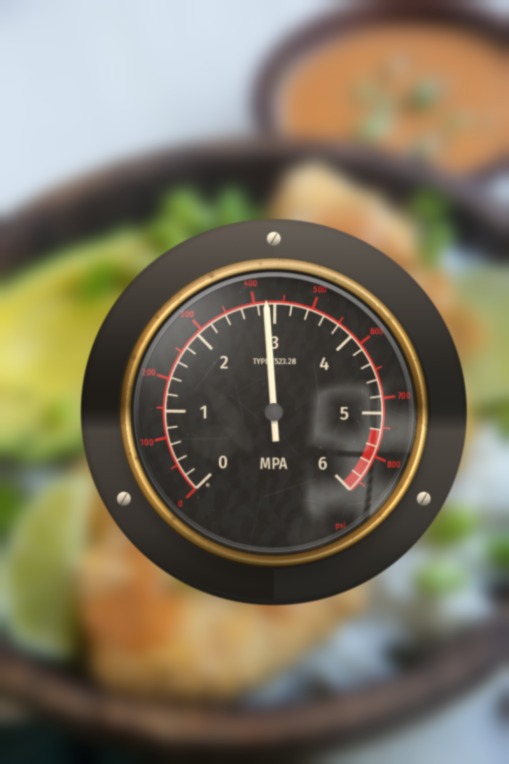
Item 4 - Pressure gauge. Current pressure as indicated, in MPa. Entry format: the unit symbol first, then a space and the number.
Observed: MPa 2.9
